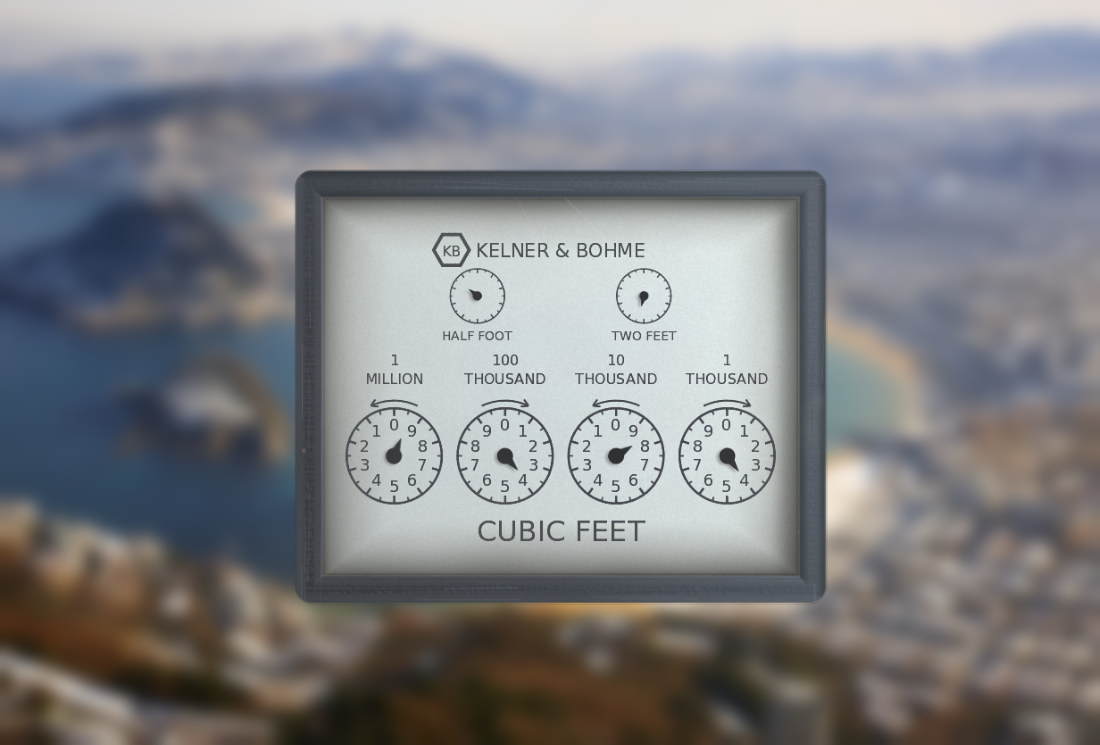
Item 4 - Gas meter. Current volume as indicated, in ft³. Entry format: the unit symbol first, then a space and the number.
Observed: ft³ 938400
